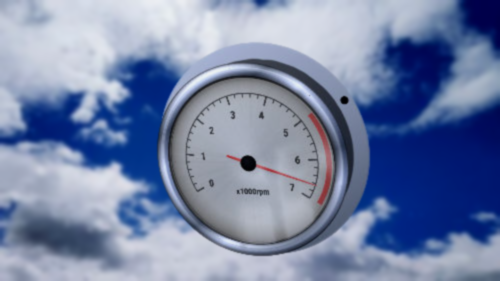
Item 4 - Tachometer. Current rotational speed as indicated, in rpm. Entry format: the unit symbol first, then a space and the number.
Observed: rpm 6600
